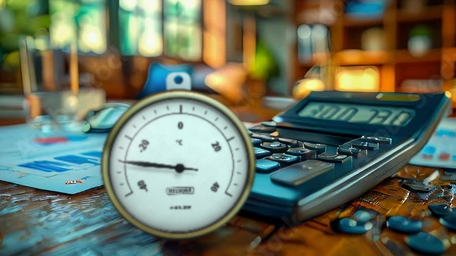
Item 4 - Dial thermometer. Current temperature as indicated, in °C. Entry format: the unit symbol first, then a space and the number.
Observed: °C -28
